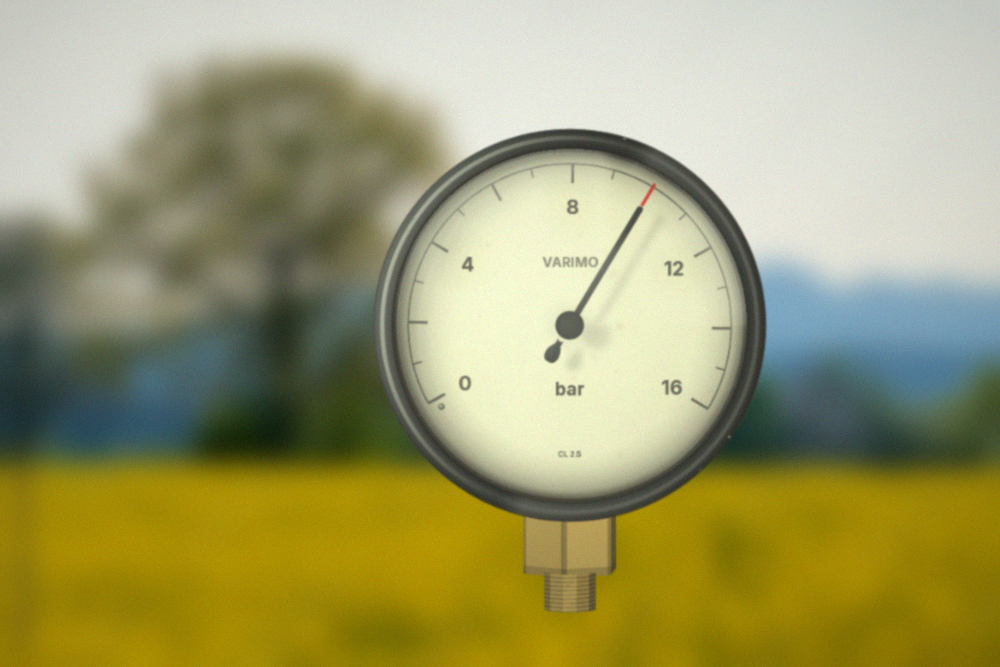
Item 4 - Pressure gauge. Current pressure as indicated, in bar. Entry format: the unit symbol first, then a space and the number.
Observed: bar 10
